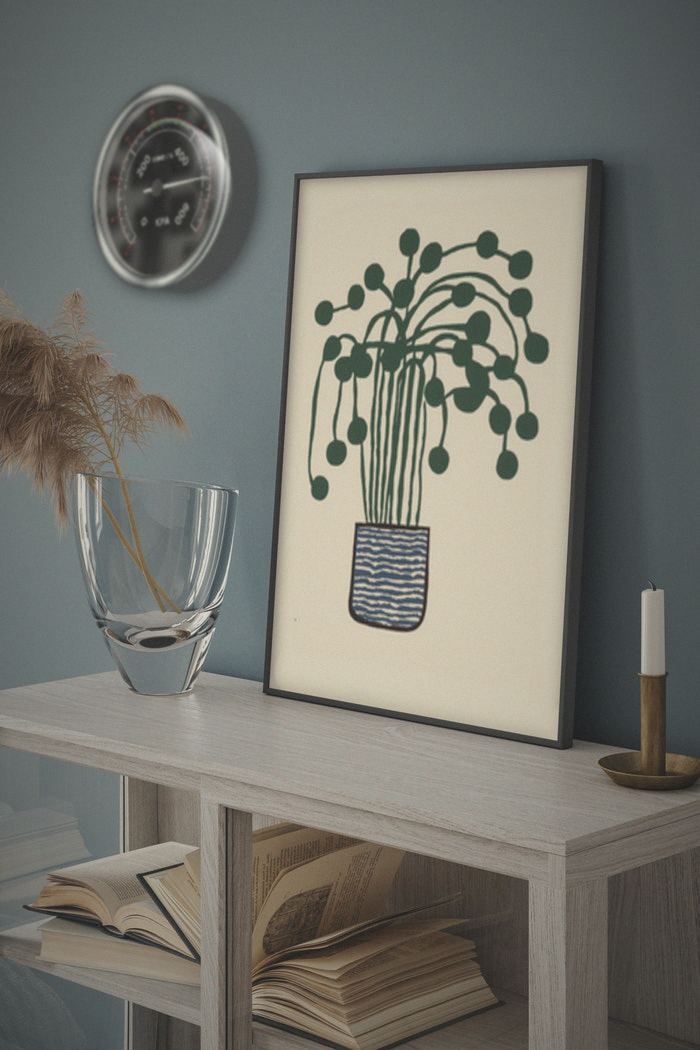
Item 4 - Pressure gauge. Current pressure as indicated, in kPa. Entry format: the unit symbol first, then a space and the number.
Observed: kPa 500
